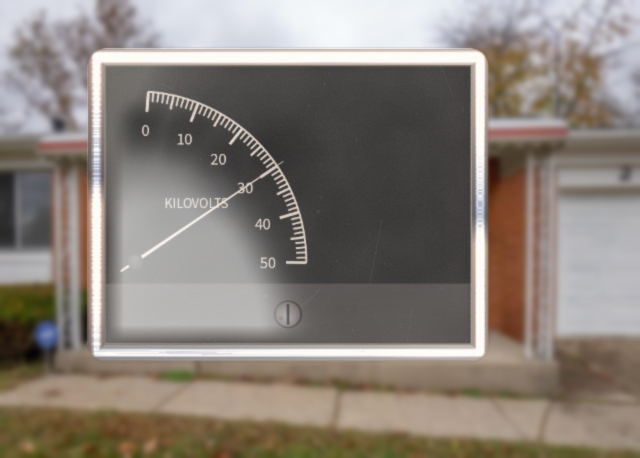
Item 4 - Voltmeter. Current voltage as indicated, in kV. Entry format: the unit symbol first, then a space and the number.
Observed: kV 30
